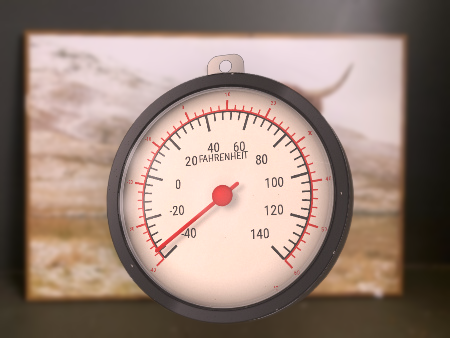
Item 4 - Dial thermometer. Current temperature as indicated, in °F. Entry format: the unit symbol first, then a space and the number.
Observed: °F -36
